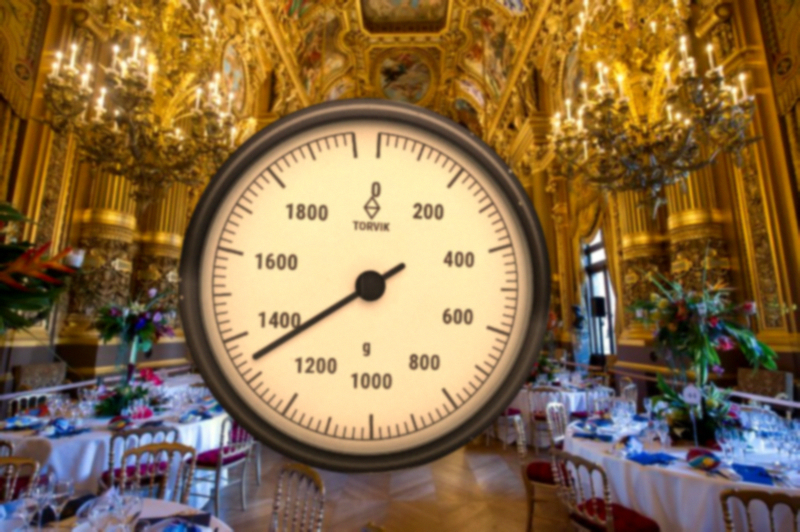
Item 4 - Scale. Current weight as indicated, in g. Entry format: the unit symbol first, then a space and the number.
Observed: g 1340
